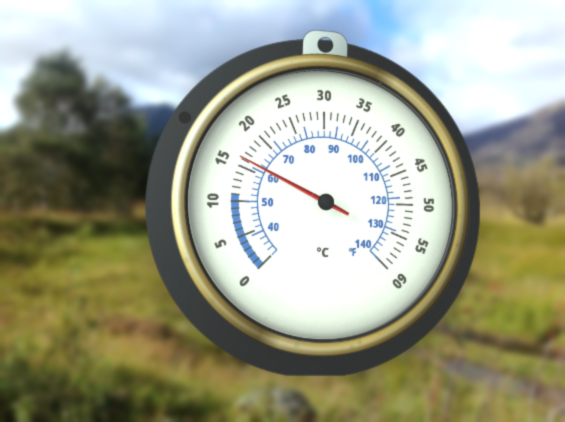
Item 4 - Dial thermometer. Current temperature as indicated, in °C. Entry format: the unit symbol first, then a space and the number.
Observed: °C 16
